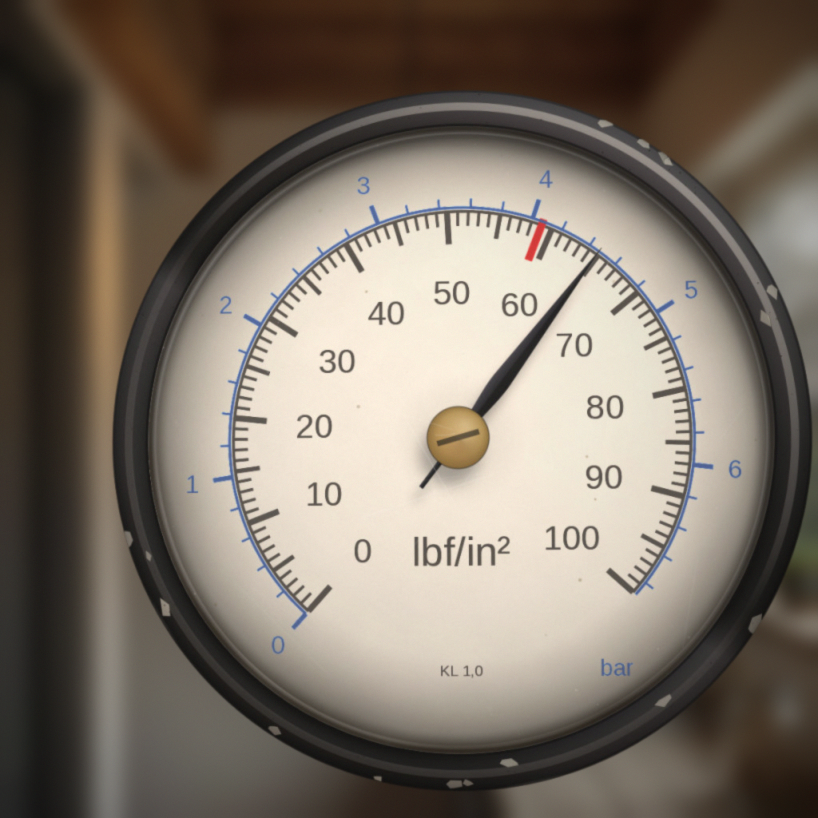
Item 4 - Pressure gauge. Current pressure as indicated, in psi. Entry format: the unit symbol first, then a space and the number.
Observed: psi 65
